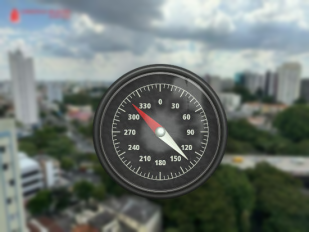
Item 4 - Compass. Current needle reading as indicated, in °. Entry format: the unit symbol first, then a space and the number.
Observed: ° 315
